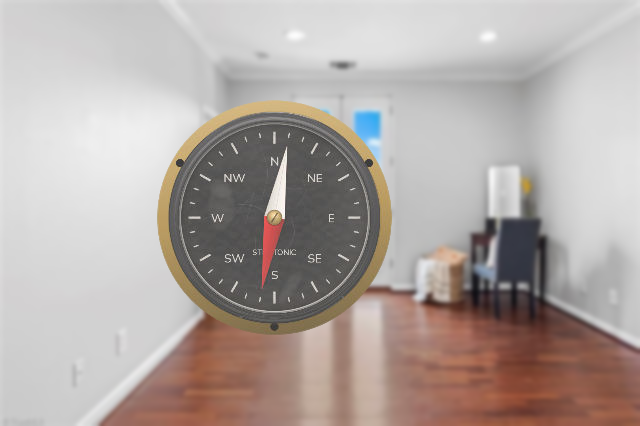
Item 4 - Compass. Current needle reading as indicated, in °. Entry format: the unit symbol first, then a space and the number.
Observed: ° 190
